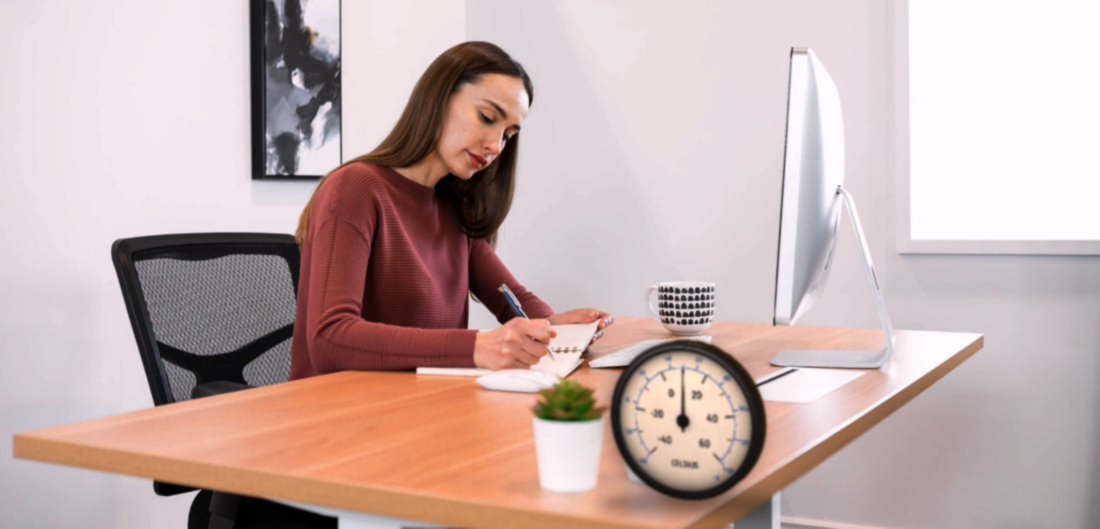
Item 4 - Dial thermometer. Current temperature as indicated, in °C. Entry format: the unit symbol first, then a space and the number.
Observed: °C 10
